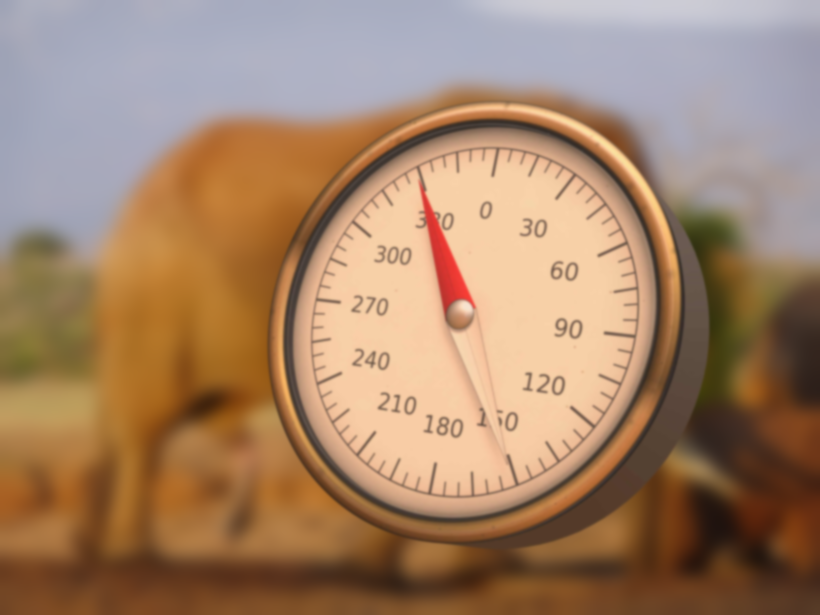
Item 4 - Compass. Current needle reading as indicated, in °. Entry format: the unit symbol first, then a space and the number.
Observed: ° 330
